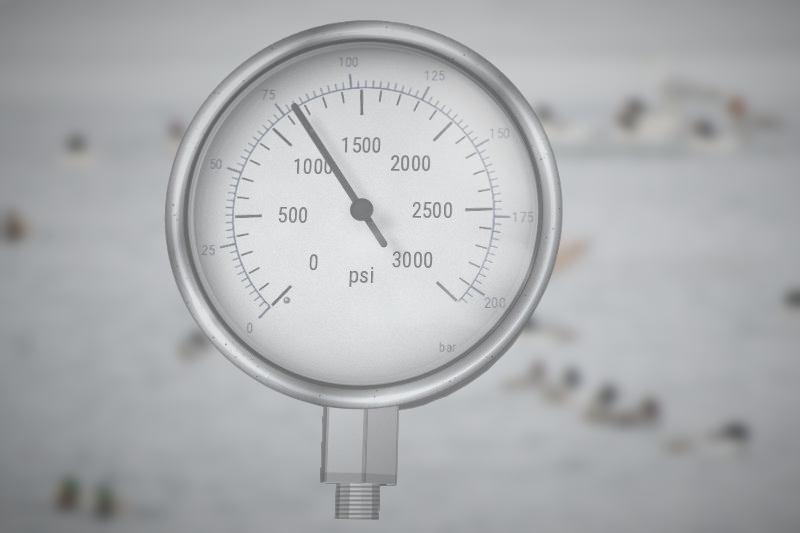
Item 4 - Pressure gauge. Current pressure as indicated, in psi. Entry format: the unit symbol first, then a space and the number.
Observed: psi 1150
